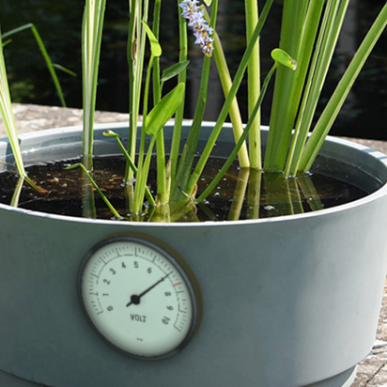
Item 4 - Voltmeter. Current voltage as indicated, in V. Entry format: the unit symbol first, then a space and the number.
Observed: V 7
